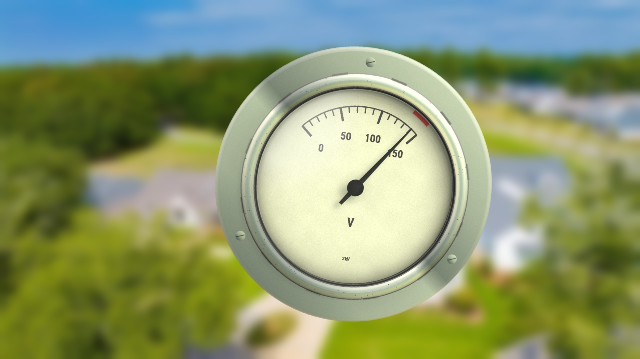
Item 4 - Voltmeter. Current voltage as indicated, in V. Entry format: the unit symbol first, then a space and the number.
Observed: V 140
